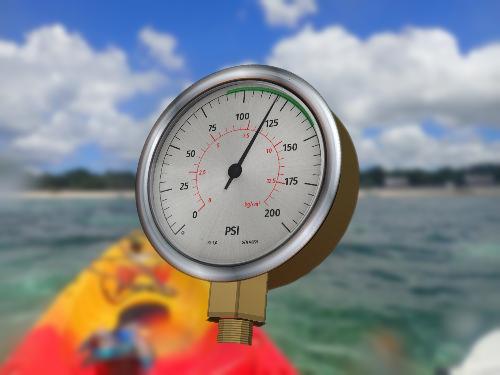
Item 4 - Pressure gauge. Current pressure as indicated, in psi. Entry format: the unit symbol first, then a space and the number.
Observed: psi 120
